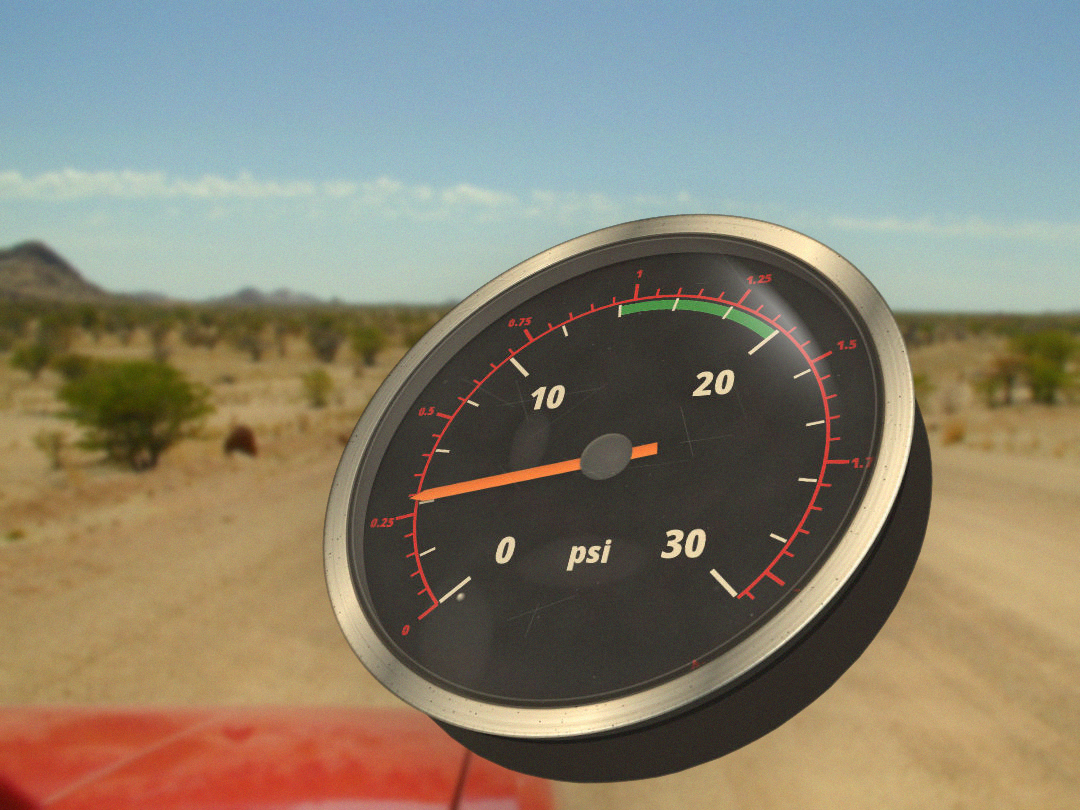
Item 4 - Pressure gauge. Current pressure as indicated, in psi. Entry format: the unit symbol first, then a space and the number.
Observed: psi 4
